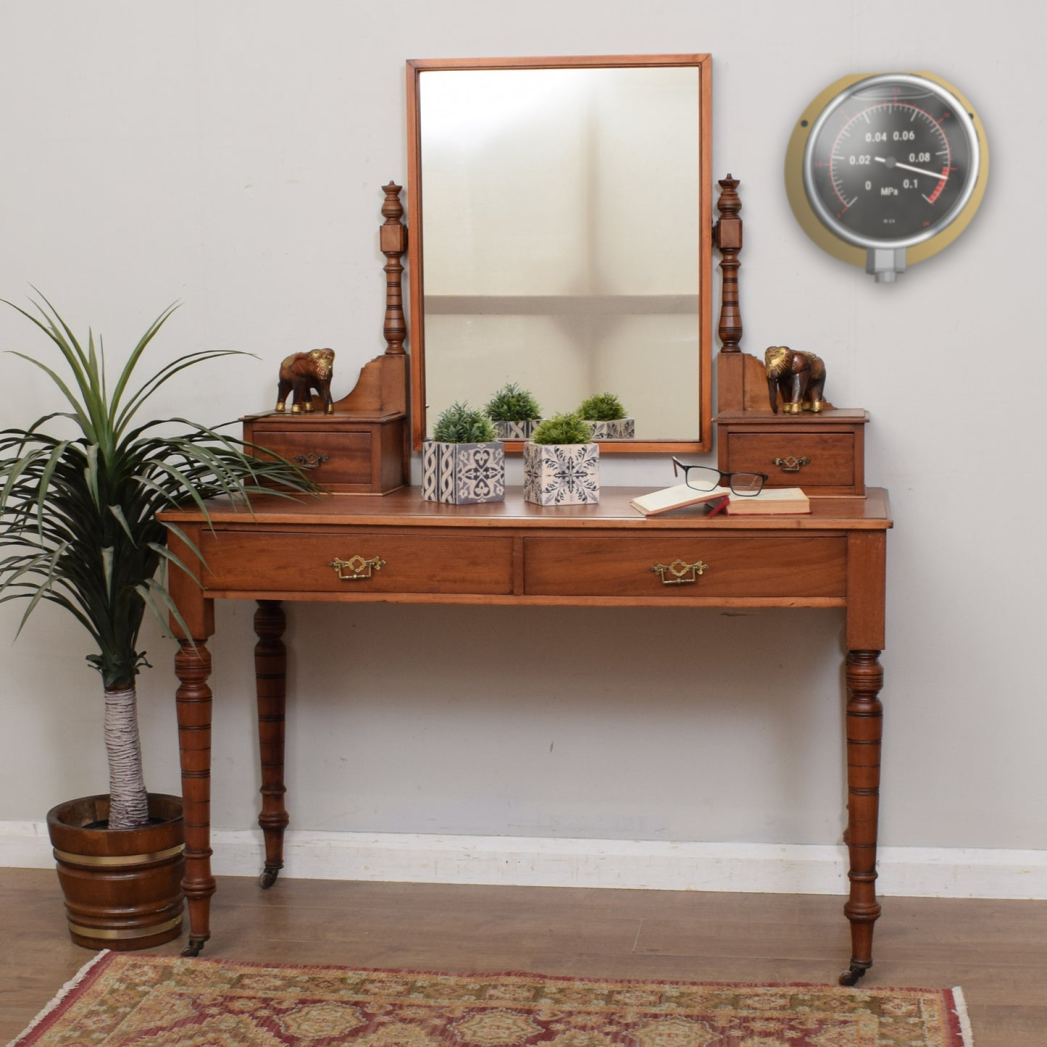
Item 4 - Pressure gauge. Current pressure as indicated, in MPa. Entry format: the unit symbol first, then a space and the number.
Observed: MPa 0.09
